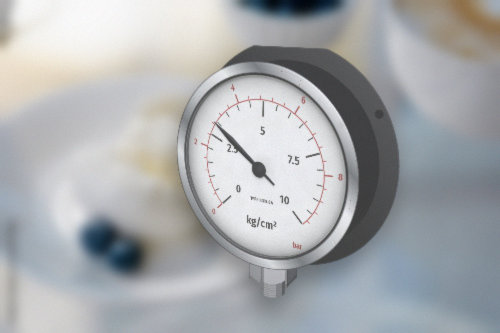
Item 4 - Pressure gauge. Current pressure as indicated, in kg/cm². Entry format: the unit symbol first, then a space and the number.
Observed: kg/cm² 3
